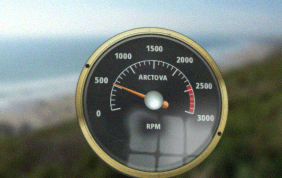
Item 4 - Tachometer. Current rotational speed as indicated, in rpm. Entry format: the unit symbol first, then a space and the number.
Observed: rpm 500
